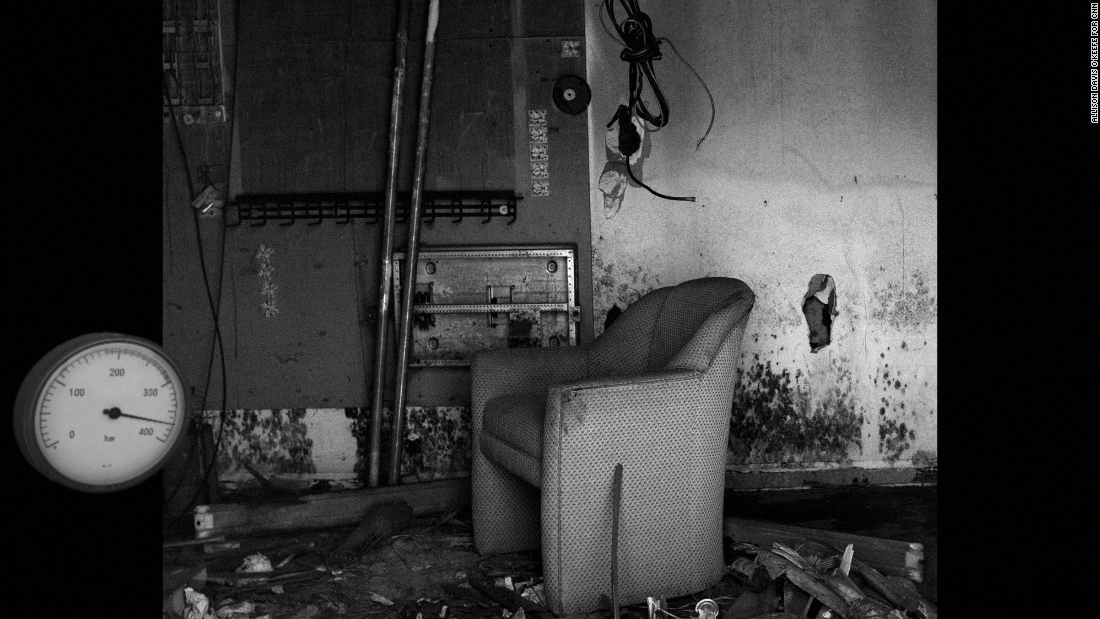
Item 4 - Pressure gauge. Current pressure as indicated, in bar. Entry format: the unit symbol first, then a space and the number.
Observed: bar 370
